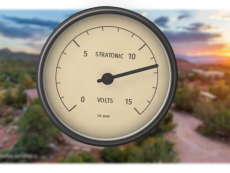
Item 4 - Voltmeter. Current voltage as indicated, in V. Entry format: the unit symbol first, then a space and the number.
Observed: V 11.5
